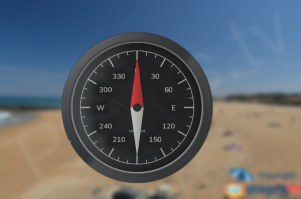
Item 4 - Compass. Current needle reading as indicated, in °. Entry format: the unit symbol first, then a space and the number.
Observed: ° 0
